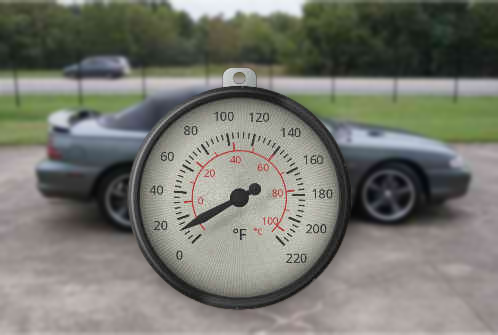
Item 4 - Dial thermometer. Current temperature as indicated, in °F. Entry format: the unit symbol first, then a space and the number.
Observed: °F 12
